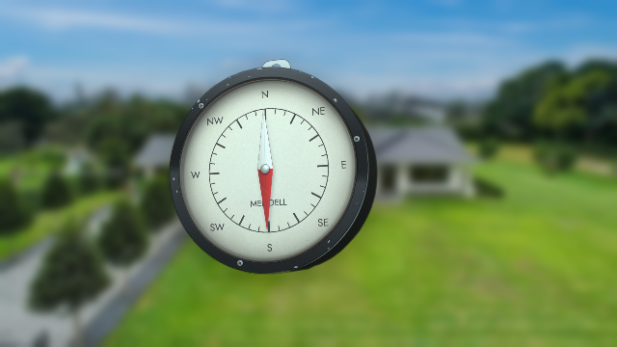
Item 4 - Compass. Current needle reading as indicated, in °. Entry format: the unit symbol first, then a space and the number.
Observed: ° 180
